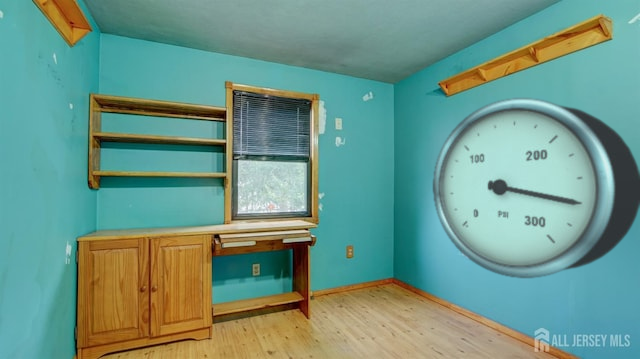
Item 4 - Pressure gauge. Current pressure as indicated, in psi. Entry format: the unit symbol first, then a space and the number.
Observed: psi 260
